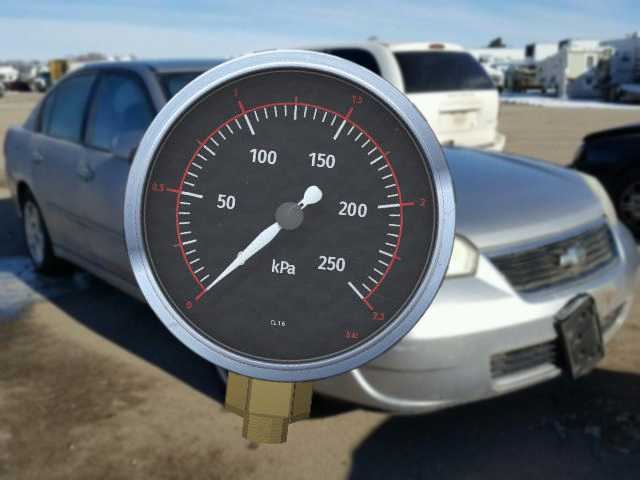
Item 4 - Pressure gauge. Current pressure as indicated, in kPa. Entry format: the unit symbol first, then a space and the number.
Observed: kPa 0
